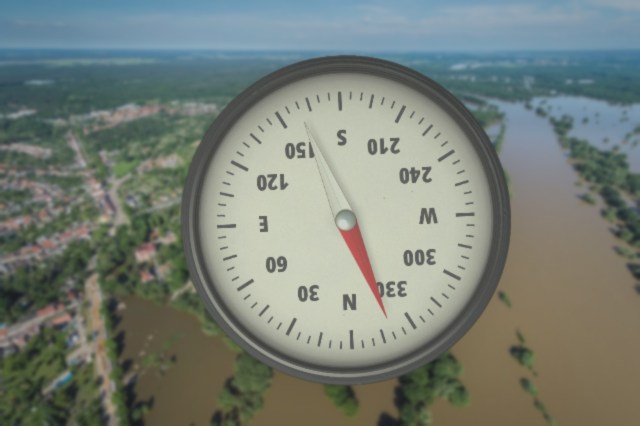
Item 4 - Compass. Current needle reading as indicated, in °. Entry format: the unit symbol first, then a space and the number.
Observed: ° 340
